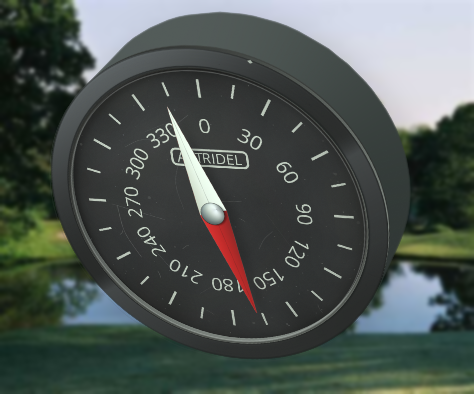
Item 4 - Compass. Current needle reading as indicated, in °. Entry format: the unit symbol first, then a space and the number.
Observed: ° 165
